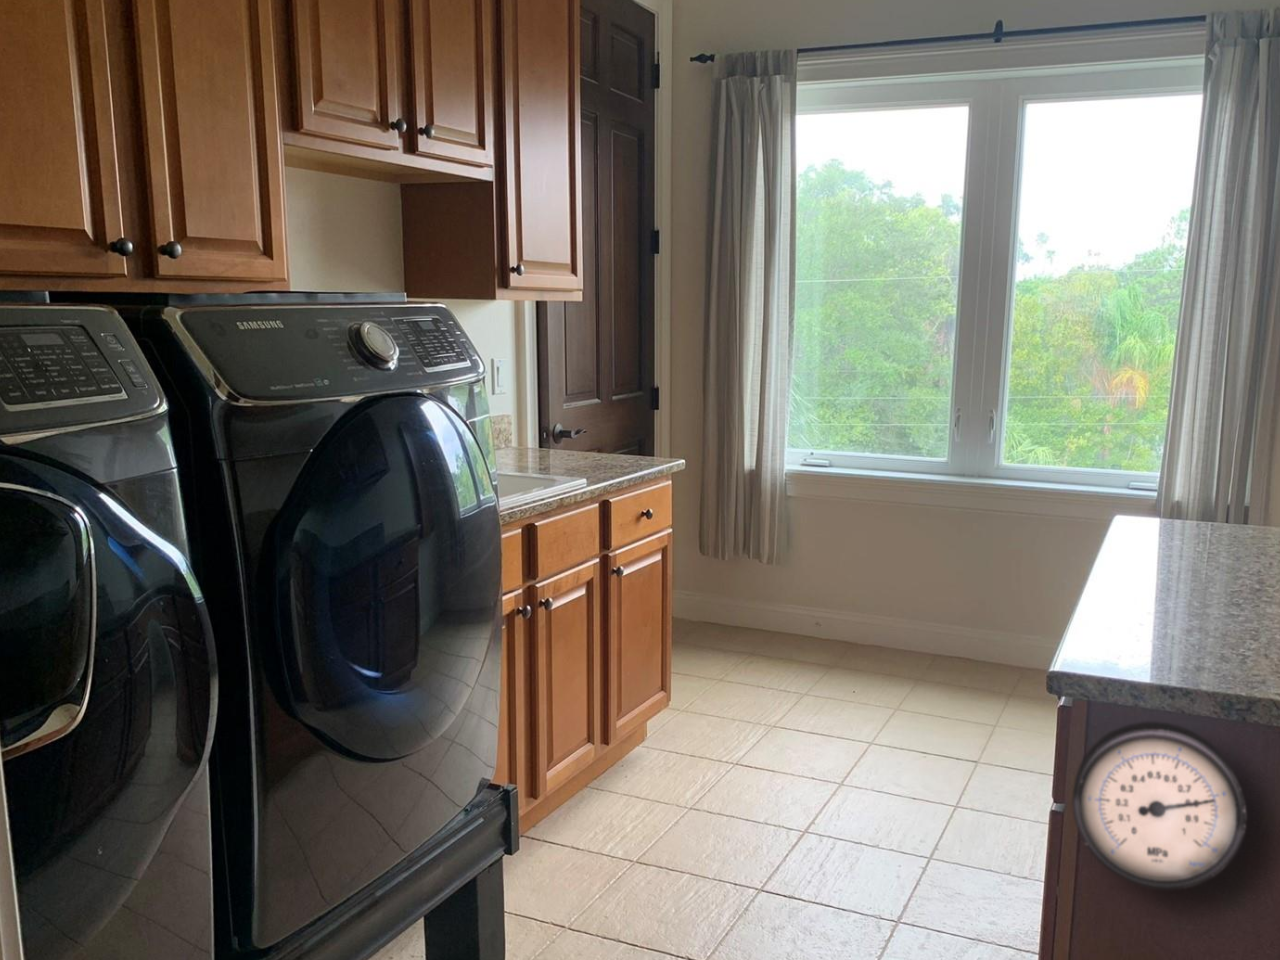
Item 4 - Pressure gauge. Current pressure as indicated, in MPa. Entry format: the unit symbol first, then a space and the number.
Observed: MPa 0.8
